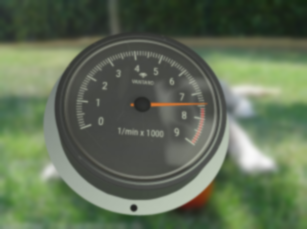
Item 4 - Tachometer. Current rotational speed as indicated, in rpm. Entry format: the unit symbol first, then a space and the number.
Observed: rpm 7500
